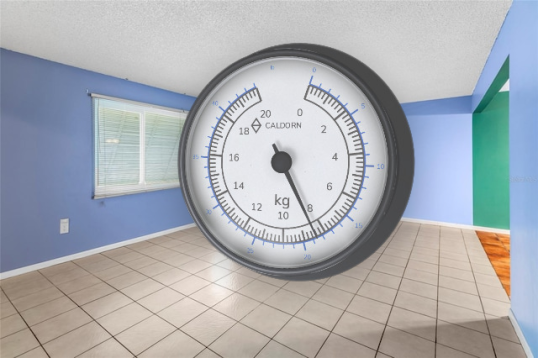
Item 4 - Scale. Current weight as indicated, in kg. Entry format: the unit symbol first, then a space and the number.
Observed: kg 8.4
